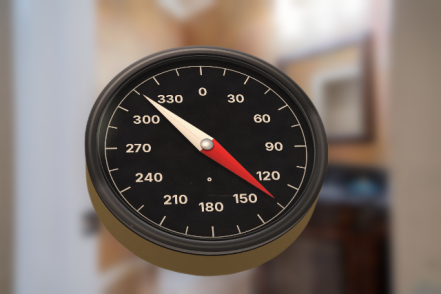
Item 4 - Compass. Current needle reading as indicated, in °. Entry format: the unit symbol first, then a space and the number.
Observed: ° 135
